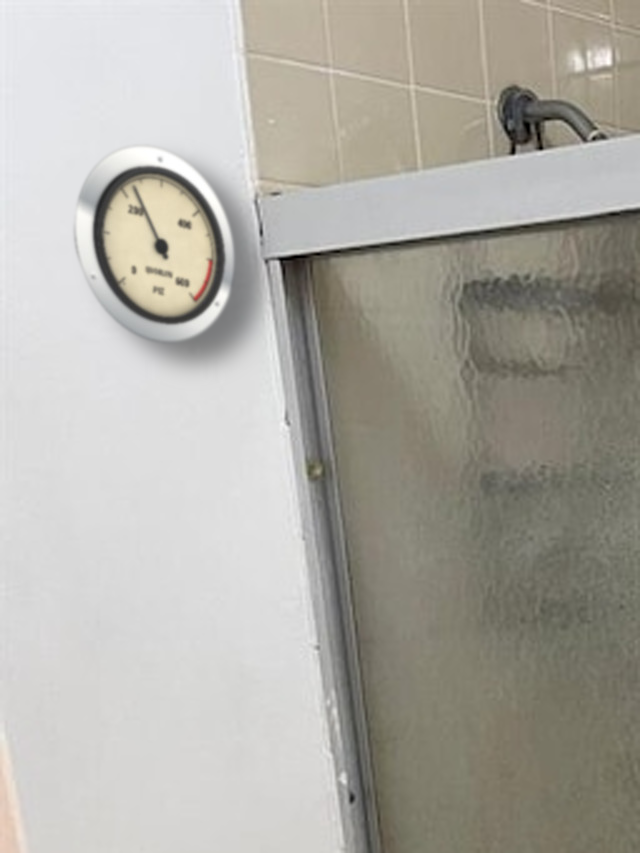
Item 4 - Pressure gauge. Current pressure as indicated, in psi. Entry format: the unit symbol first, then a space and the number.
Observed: psi 225
